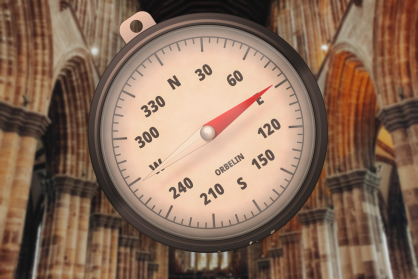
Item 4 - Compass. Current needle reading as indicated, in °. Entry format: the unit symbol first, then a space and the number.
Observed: ° 87.5
